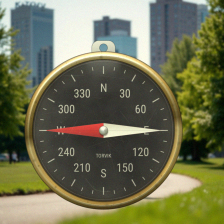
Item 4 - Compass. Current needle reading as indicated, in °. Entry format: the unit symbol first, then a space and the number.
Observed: ° 270
